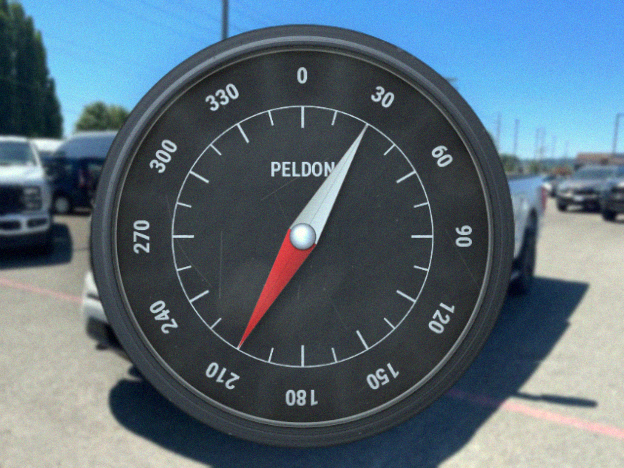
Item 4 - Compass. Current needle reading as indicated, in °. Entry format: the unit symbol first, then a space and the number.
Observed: ° 210
